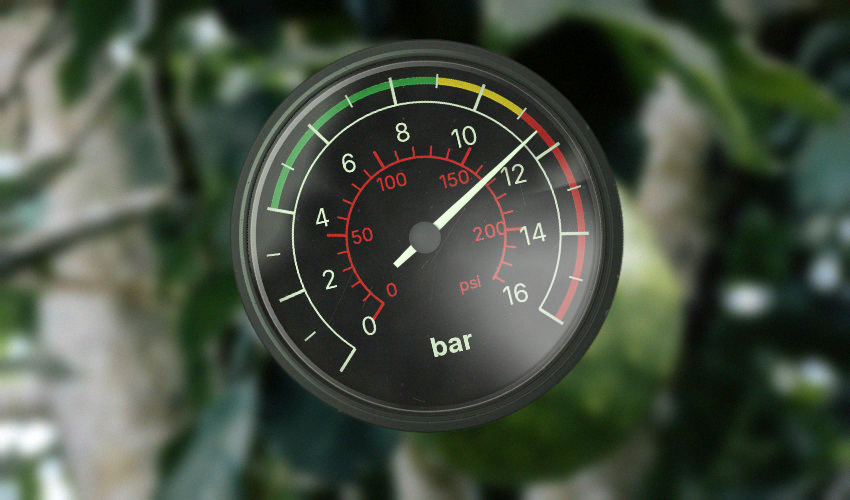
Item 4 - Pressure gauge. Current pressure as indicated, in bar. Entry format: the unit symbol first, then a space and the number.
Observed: bar 11.5
